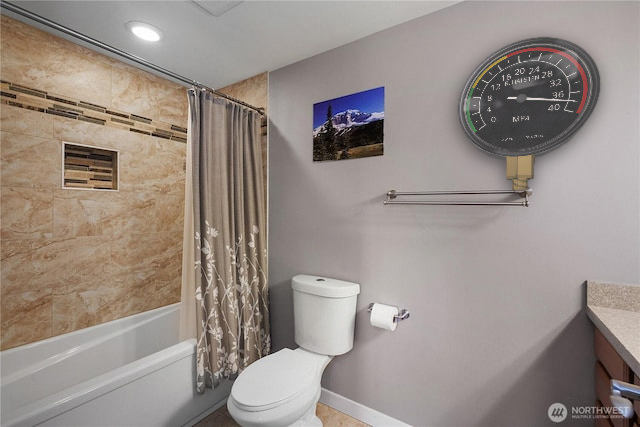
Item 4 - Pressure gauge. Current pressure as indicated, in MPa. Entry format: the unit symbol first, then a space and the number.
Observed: MPa 38
